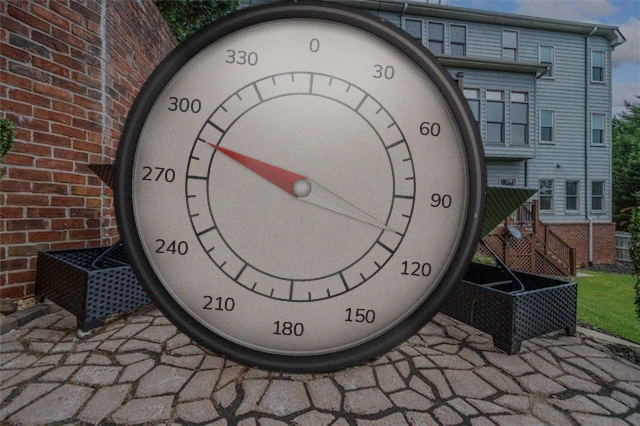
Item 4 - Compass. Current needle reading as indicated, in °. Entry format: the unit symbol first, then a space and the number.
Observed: ° 290
